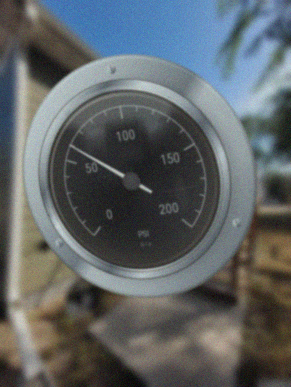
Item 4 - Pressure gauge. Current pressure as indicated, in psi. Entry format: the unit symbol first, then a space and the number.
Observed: psi 60
